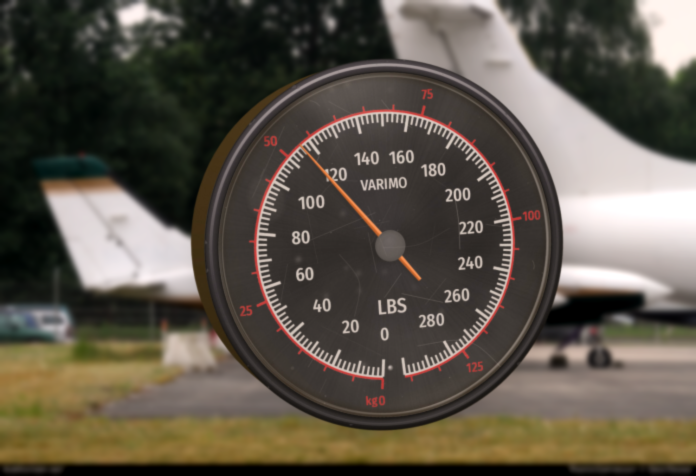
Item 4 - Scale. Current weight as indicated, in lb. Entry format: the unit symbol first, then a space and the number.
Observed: lb 116
